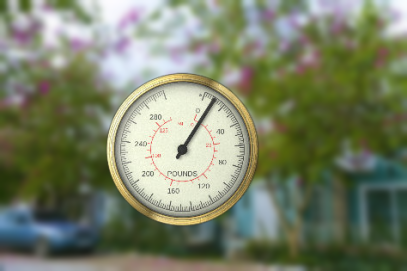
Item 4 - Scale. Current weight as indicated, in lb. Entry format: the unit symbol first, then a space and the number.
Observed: lb 10
